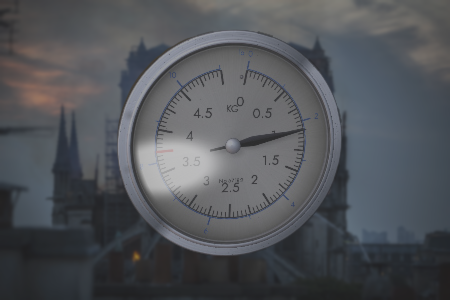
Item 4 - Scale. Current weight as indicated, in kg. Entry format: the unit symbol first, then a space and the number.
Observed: kg 1
